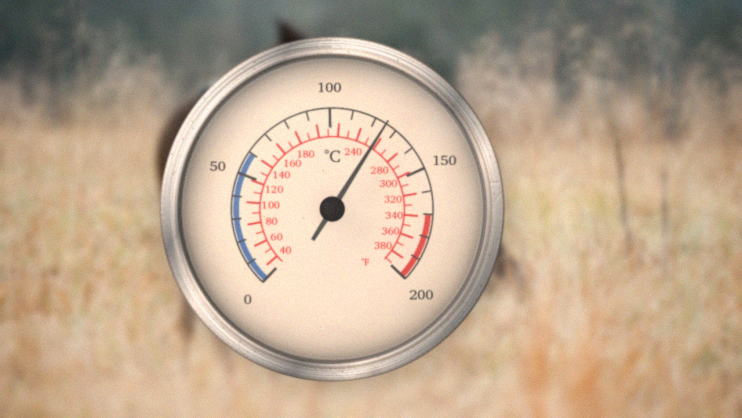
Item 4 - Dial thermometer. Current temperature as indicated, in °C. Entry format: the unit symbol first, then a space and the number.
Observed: °C 125
